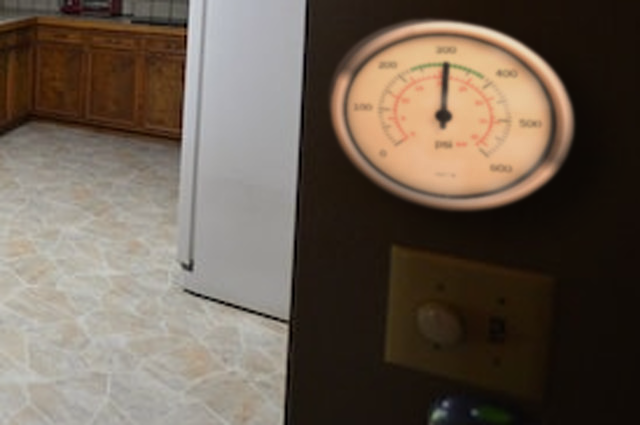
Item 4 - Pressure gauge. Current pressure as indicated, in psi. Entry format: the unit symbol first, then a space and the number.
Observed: psi 300
